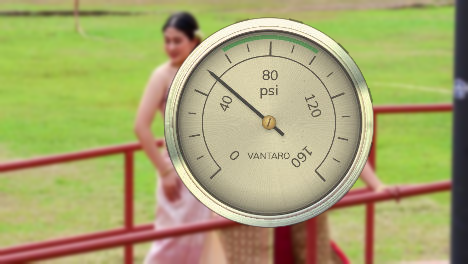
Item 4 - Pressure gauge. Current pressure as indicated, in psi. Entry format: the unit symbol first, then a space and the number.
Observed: psi 50
